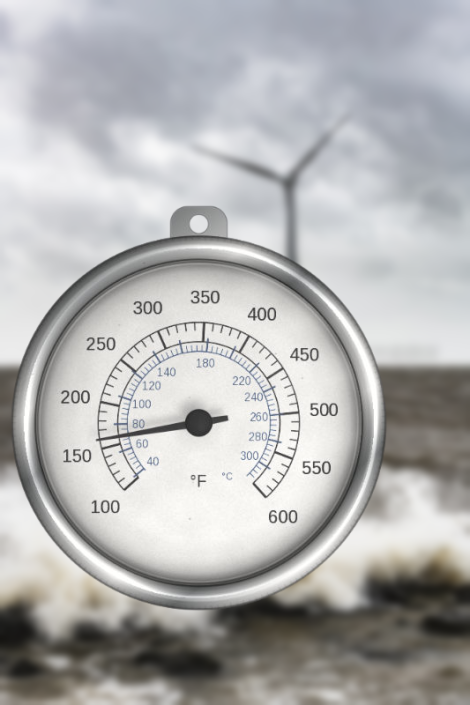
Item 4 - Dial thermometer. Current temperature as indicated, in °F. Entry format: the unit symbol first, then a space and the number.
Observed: °F 160
